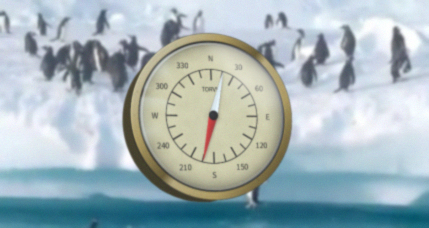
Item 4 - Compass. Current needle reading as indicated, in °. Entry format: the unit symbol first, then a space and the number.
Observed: ° 195
